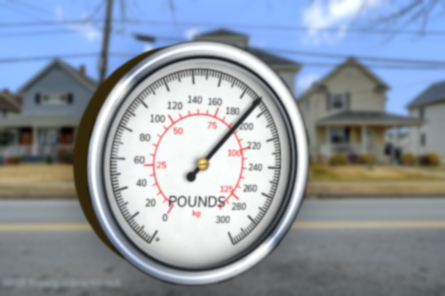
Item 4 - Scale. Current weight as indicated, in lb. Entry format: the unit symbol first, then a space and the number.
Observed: lb 190
